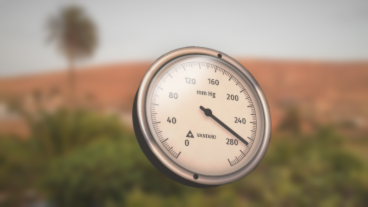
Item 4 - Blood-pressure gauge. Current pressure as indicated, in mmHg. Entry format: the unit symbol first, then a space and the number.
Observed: mmHg 270
